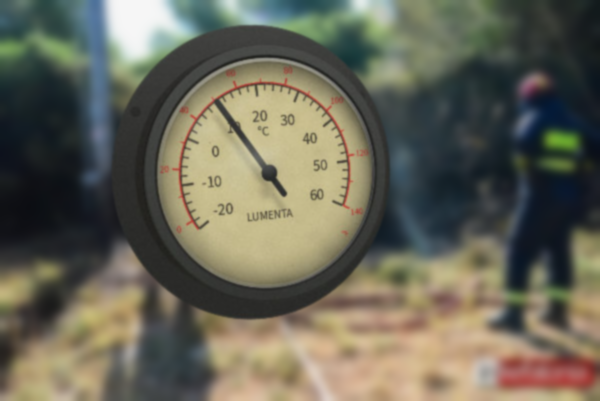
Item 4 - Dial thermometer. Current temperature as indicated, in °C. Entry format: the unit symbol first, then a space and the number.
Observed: °C 10
